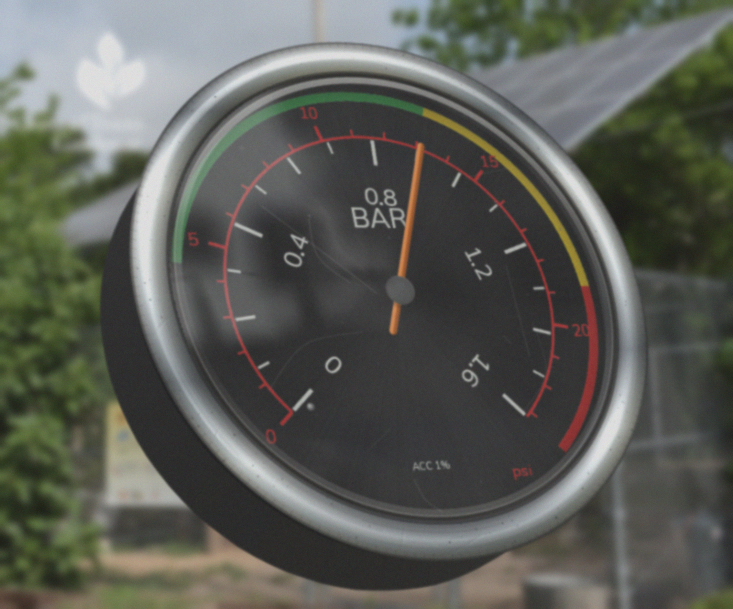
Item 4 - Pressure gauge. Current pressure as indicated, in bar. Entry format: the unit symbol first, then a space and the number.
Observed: bar 0.9
